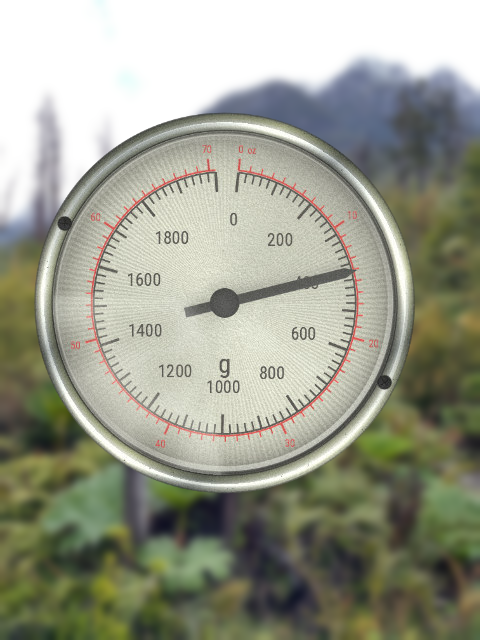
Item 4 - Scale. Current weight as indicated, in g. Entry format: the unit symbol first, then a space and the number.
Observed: g 400
